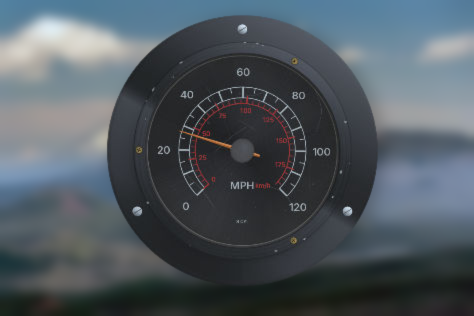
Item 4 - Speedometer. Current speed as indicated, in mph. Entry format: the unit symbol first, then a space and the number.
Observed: mph 27.5
